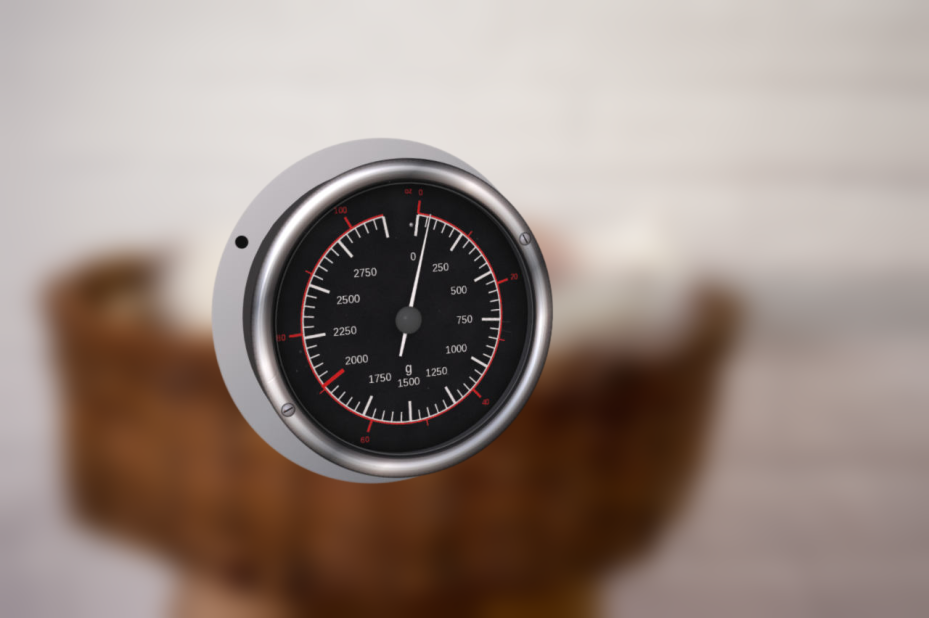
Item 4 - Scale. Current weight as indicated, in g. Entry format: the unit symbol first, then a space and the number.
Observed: g 50
